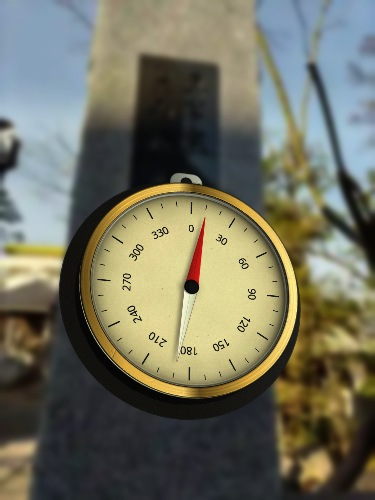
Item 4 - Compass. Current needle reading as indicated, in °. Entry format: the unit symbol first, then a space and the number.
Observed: ° 10
